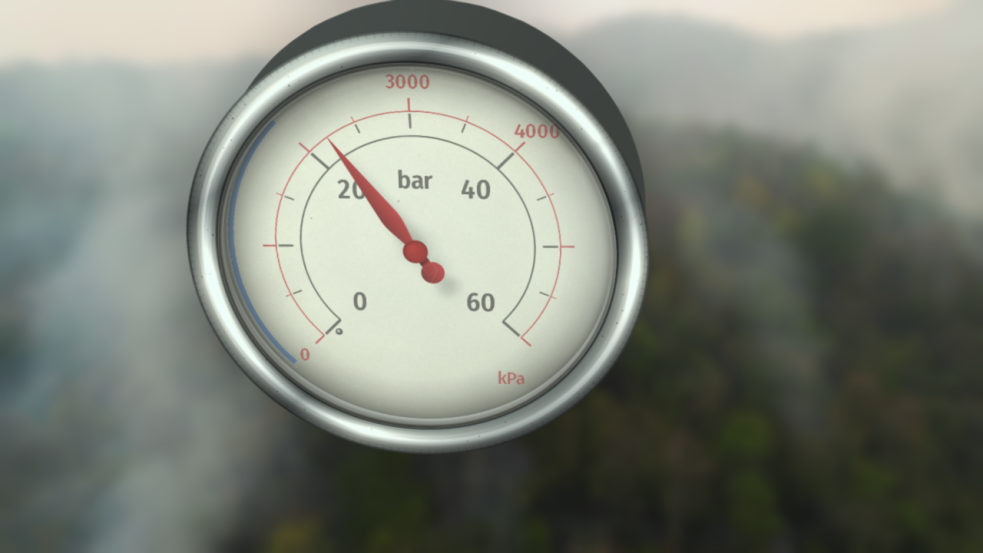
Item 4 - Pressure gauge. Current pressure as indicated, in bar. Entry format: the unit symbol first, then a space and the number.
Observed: bar 22.5
